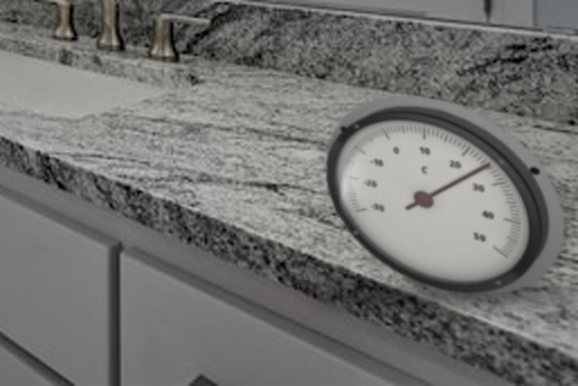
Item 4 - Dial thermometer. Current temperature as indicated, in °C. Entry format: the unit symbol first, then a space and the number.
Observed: °C 25
